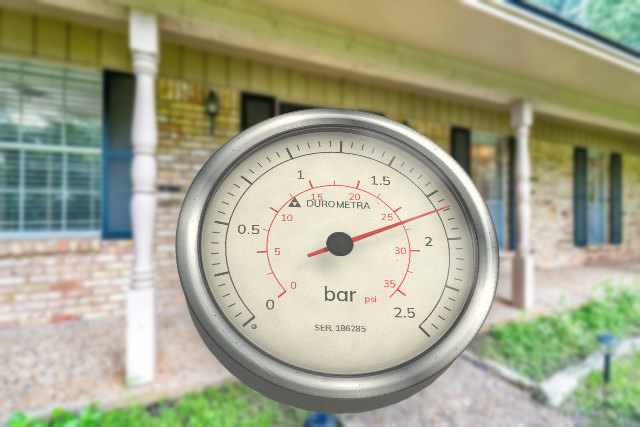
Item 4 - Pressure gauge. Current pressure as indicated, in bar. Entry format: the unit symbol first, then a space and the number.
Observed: bar 1.85
